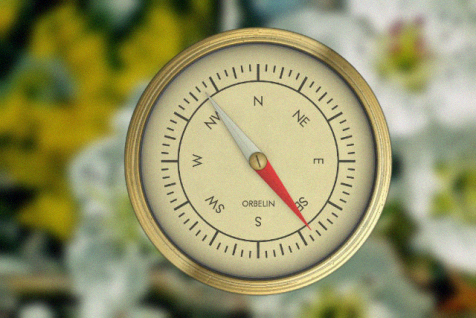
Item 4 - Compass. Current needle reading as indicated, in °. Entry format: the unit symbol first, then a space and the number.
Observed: ° 142.5
